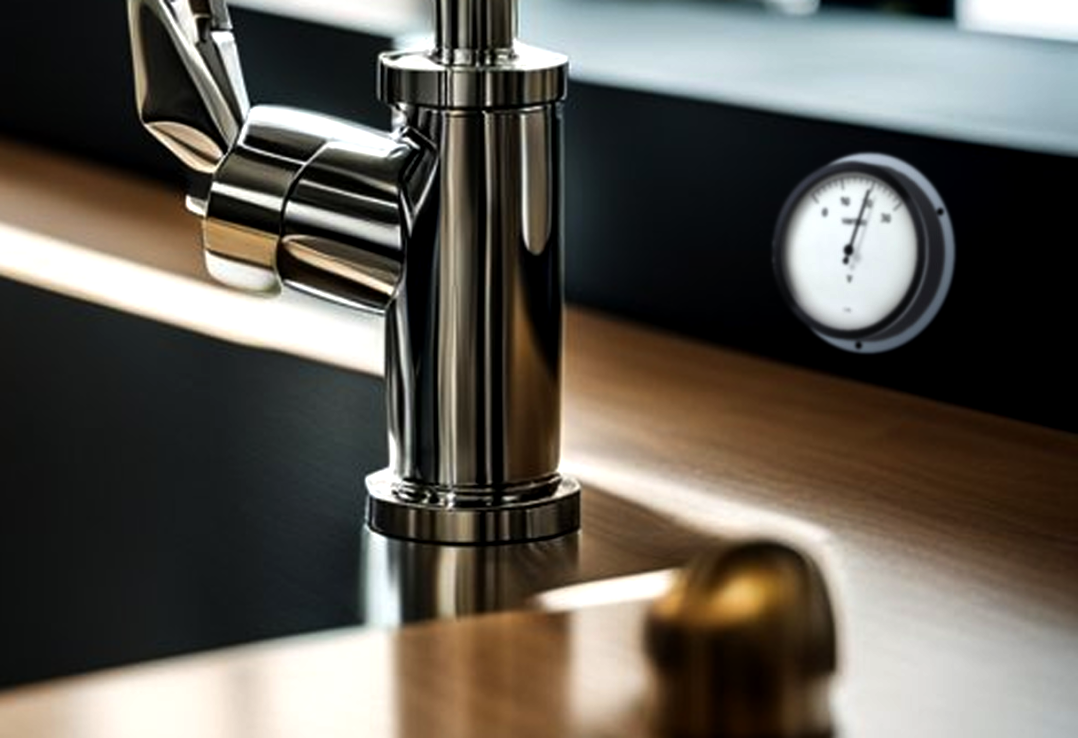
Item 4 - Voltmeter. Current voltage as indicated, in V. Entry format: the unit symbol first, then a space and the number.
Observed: V 20
